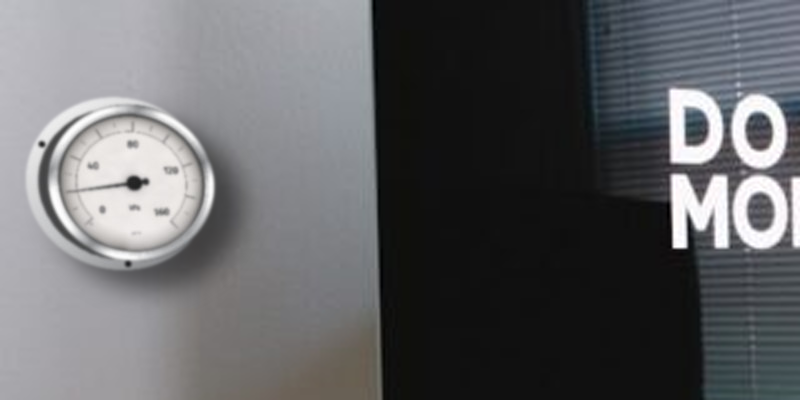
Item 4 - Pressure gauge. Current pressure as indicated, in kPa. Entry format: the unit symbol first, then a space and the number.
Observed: kPa 20
